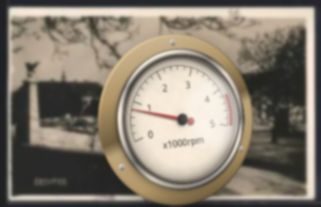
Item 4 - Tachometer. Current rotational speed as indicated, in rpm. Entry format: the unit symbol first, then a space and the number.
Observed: rpm 800
